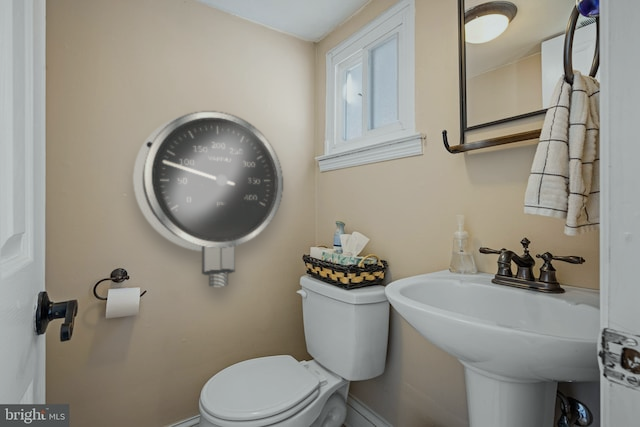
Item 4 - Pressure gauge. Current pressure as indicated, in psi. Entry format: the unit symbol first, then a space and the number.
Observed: psi 80
